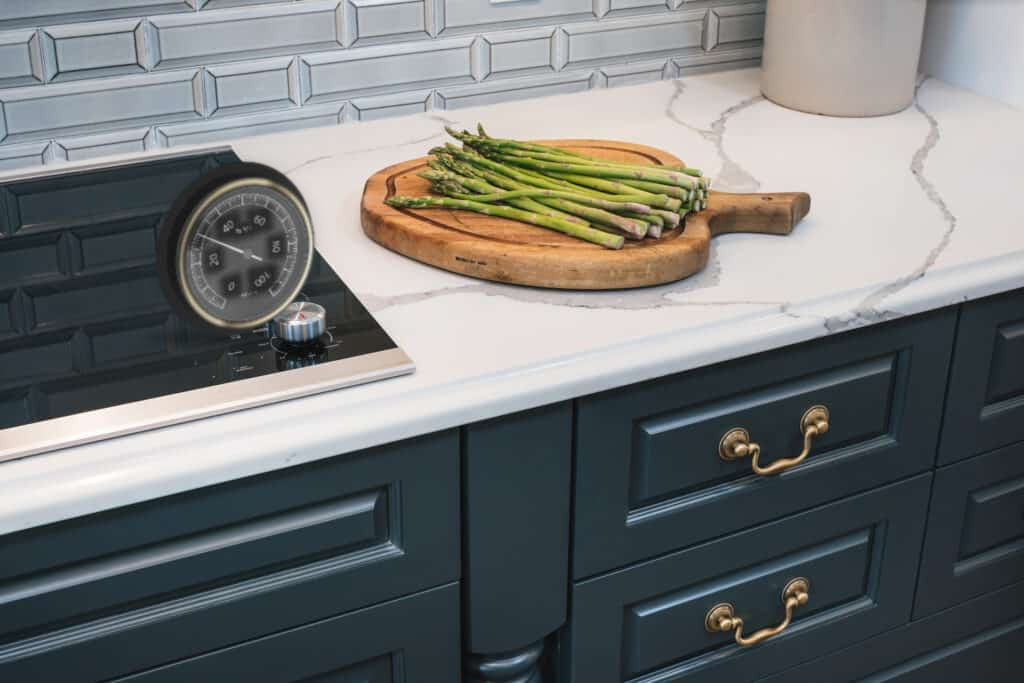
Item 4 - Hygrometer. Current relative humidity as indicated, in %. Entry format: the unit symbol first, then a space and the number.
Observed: % 30
